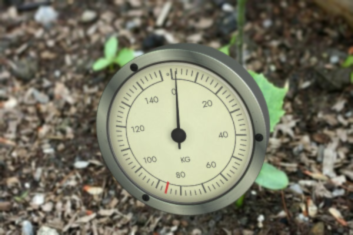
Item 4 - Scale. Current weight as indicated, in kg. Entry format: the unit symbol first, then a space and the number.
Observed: kg 2
